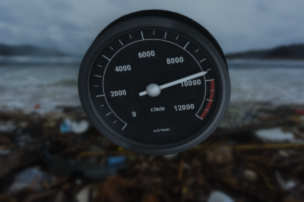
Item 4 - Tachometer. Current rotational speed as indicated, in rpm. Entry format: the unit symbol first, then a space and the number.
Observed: rpm 9500
